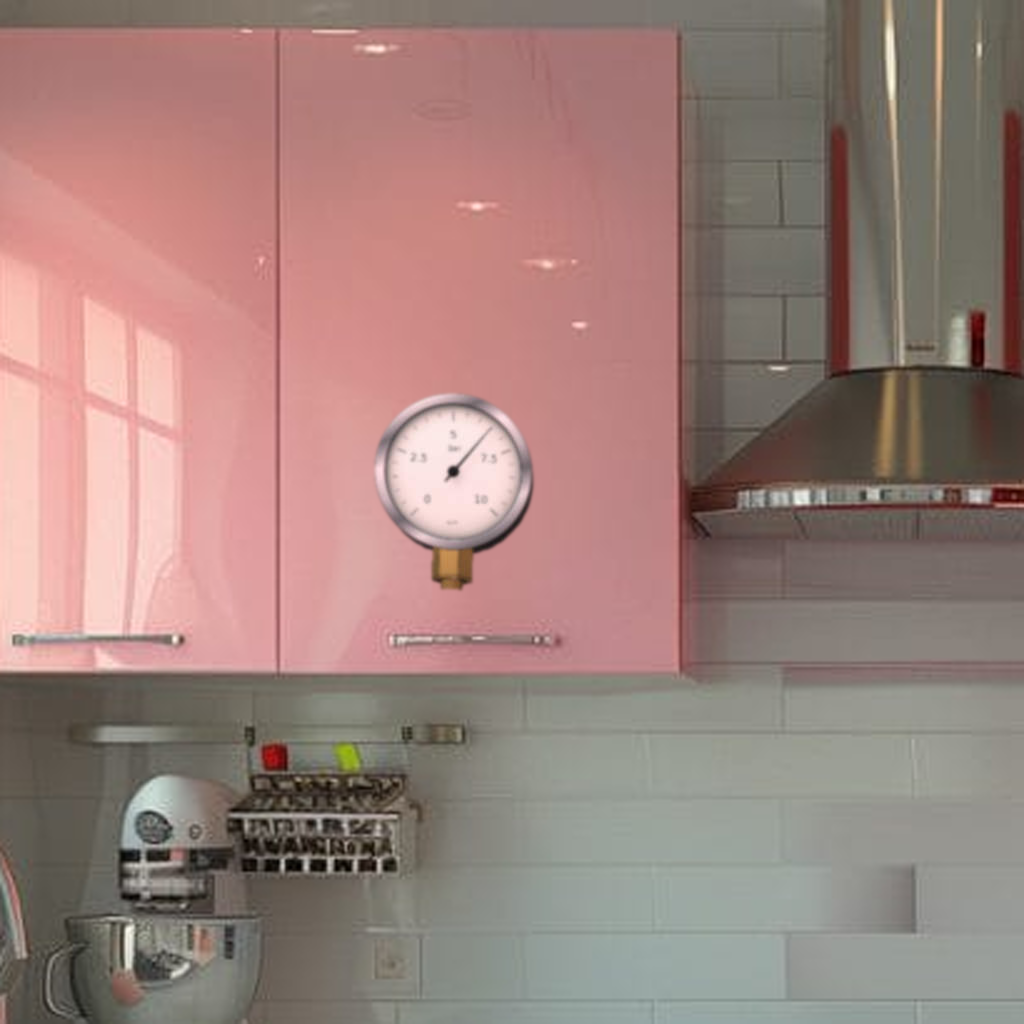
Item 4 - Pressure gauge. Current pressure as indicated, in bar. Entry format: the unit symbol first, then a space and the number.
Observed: bar 6.5
